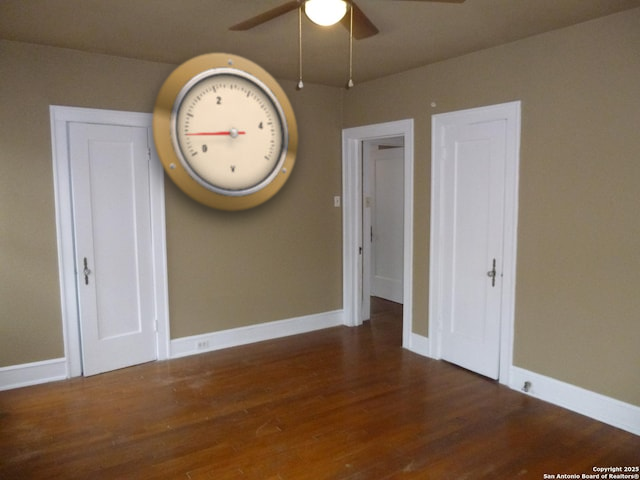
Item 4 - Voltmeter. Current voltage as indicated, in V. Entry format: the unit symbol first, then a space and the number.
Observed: V 0.5
